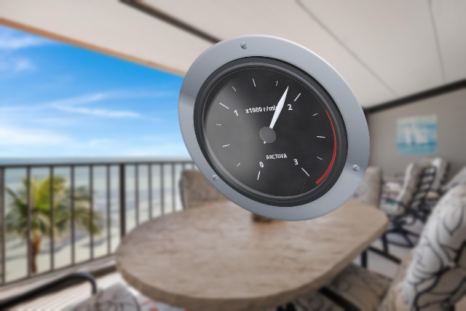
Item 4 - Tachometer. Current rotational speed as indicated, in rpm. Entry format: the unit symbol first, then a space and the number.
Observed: rpm 1875
